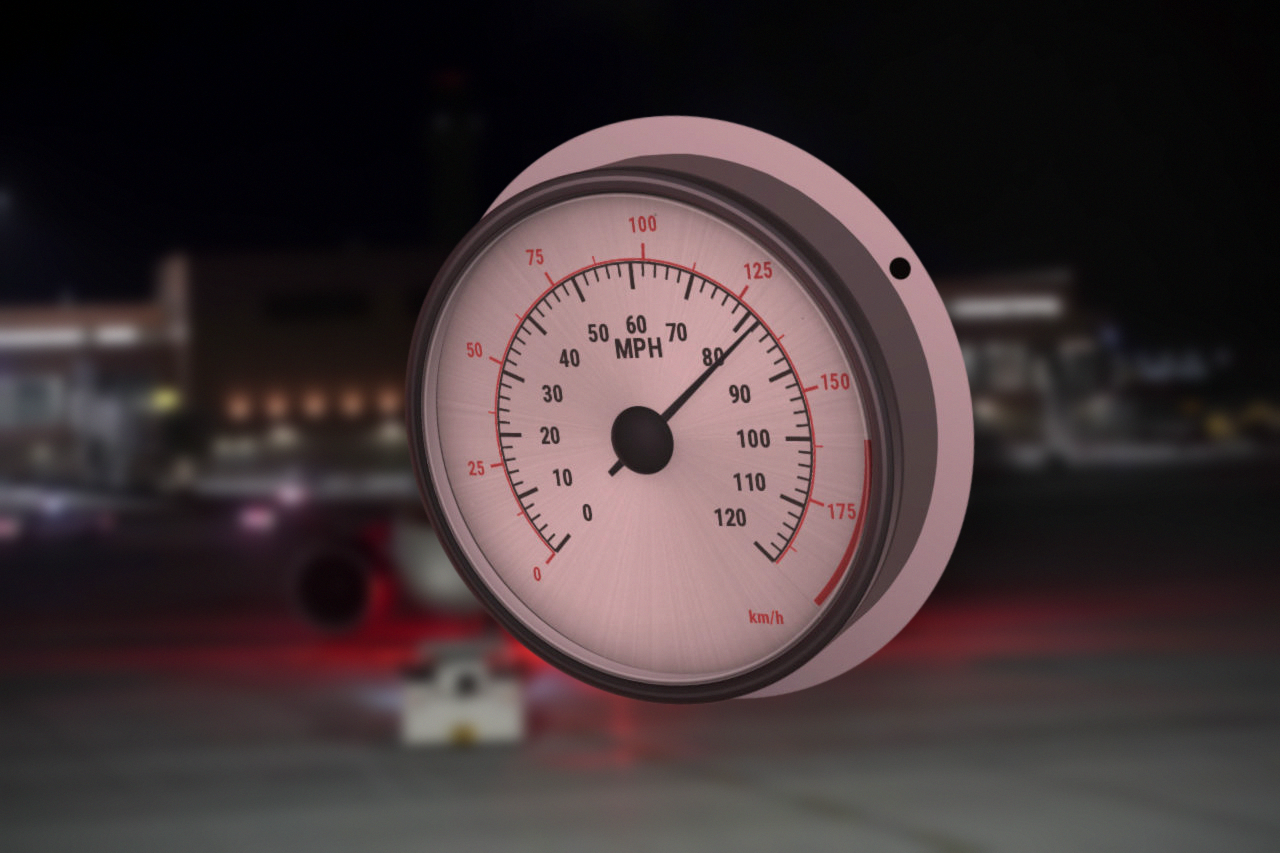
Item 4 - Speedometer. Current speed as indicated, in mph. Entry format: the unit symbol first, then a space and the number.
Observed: mph 82
